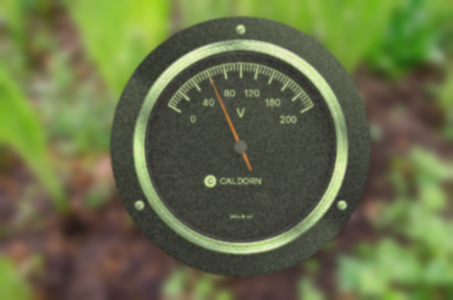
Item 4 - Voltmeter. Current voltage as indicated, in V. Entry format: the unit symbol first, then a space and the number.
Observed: V 60
